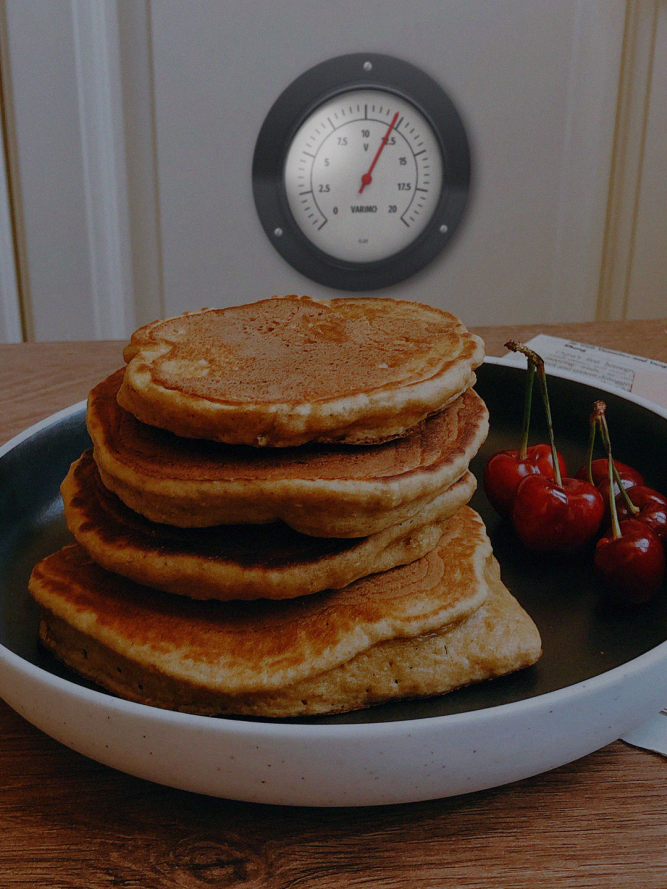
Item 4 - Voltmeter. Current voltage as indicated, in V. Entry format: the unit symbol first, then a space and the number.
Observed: V 12
